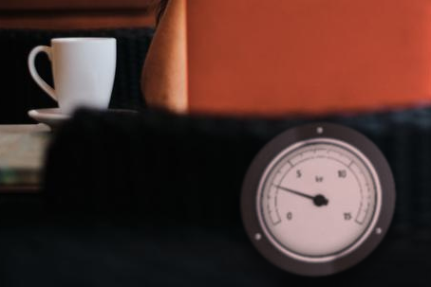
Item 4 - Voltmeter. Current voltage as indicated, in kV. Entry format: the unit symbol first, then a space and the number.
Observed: kV 3
